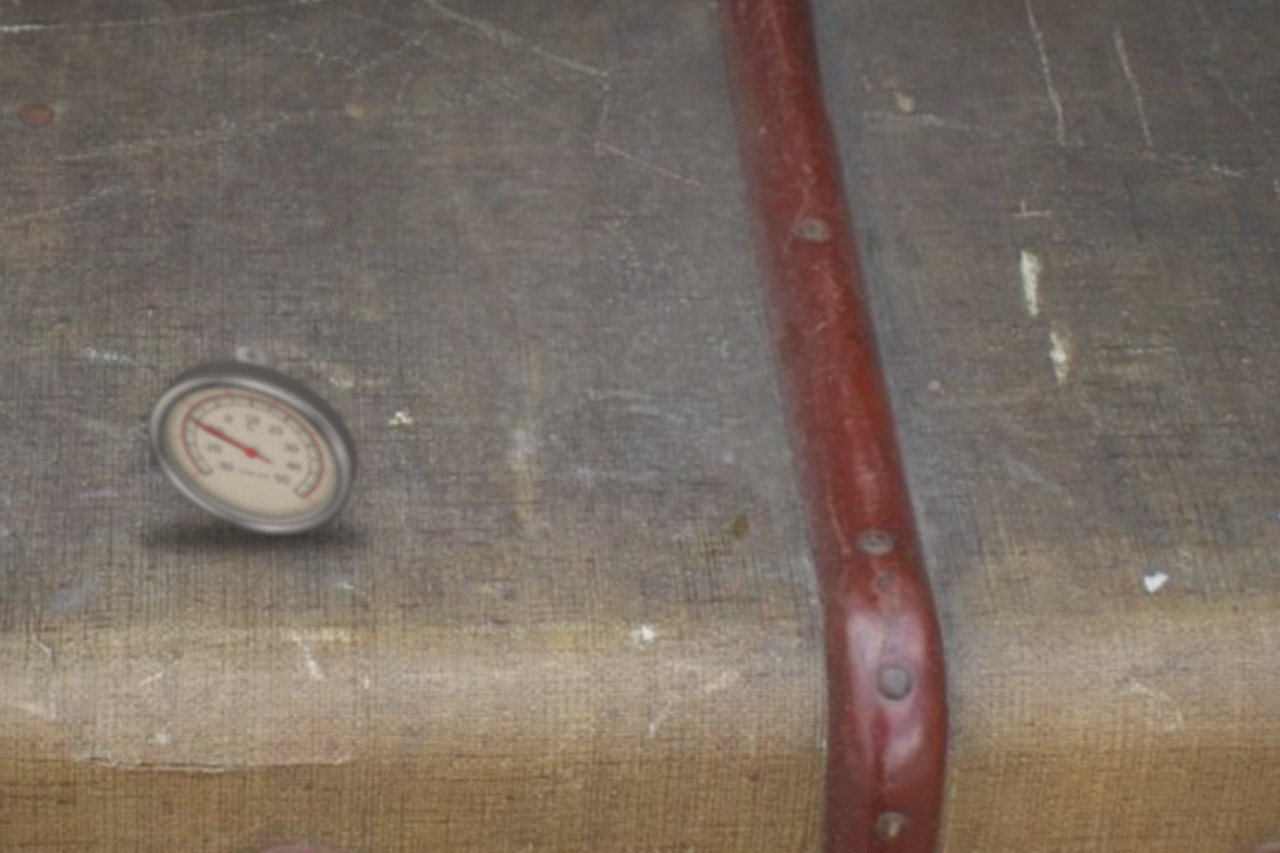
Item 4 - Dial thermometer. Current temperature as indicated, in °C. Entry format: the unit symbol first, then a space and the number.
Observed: °C -10
